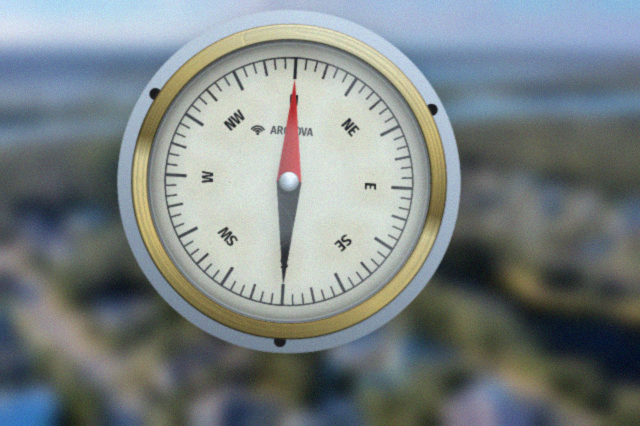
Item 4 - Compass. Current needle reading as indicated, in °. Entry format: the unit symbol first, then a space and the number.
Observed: ° 0
